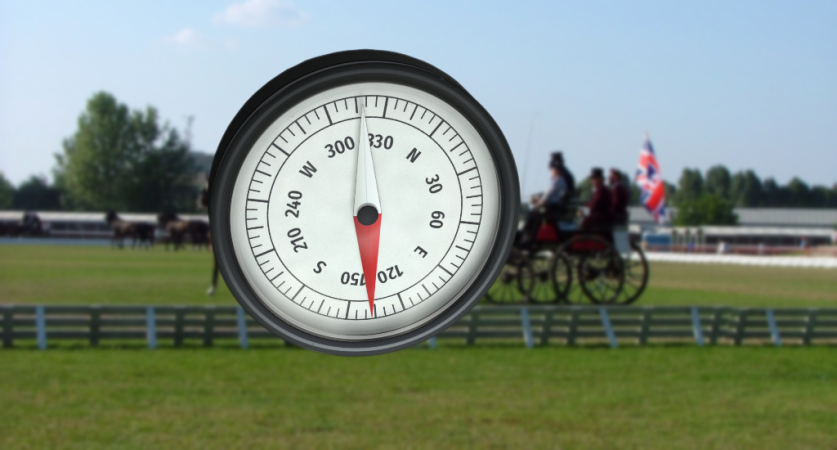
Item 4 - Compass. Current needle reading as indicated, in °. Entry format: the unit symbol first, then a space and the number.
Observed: ° 137.5
